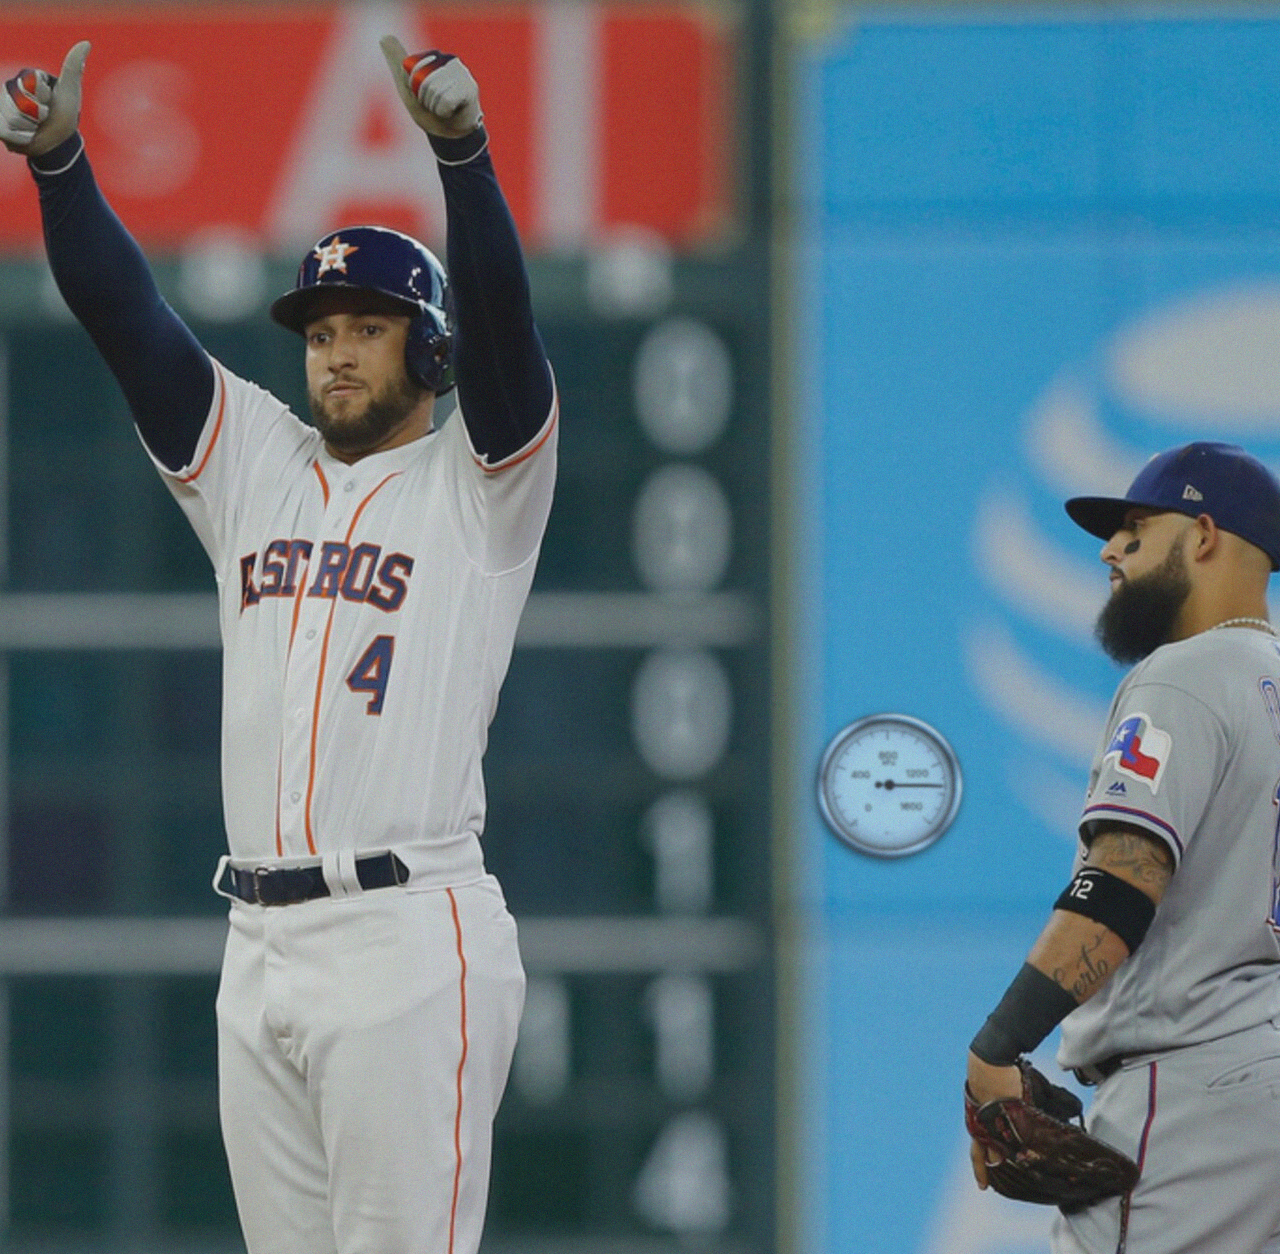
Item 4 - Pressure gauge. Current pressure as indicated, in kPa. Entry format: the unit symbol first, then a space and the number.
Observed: kPa 1350
